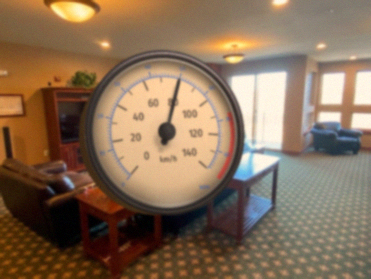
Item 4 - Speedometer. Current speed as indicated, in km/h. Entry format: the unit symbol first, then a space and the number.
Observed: km/h 80
